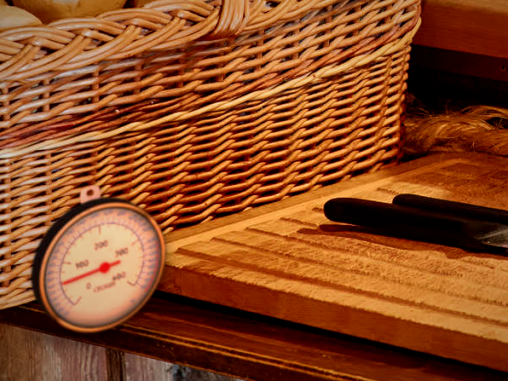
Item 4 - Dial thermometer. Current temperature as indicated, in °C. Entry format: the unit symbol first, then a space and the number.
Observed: °C 60
